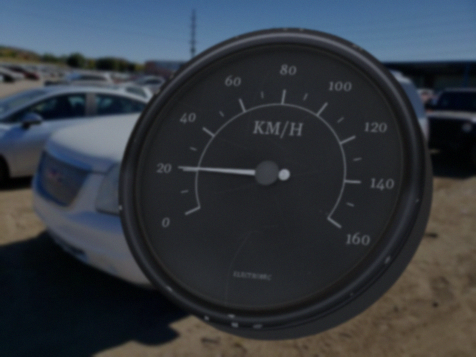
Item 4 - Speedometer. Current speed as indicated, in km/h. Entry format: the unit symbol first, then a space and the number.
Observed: km/h 20
